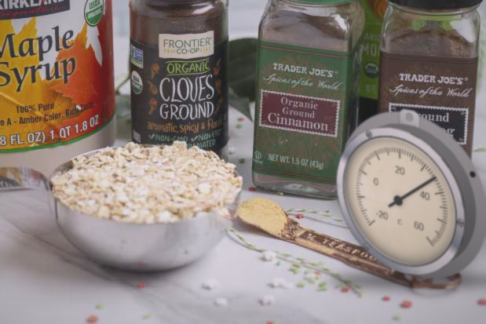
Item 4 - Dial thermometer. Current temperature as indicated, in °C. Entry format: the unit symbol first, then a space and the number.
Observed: °C 35
